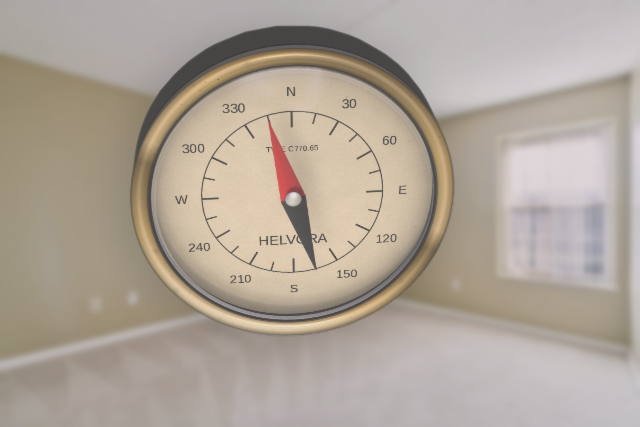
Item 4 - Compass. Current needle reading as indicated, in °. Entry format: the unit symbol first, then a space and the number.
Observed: ° 345
